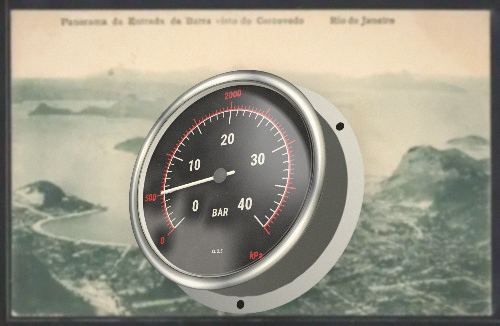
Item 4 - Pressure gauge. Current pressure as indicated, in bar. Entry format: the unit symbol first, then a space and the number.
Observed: bar 5
